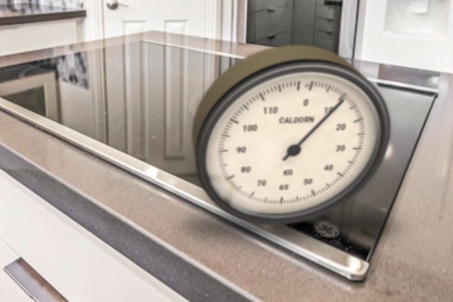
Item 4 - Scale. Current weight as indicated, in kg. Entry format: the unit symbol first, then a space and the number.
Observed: kg 10
